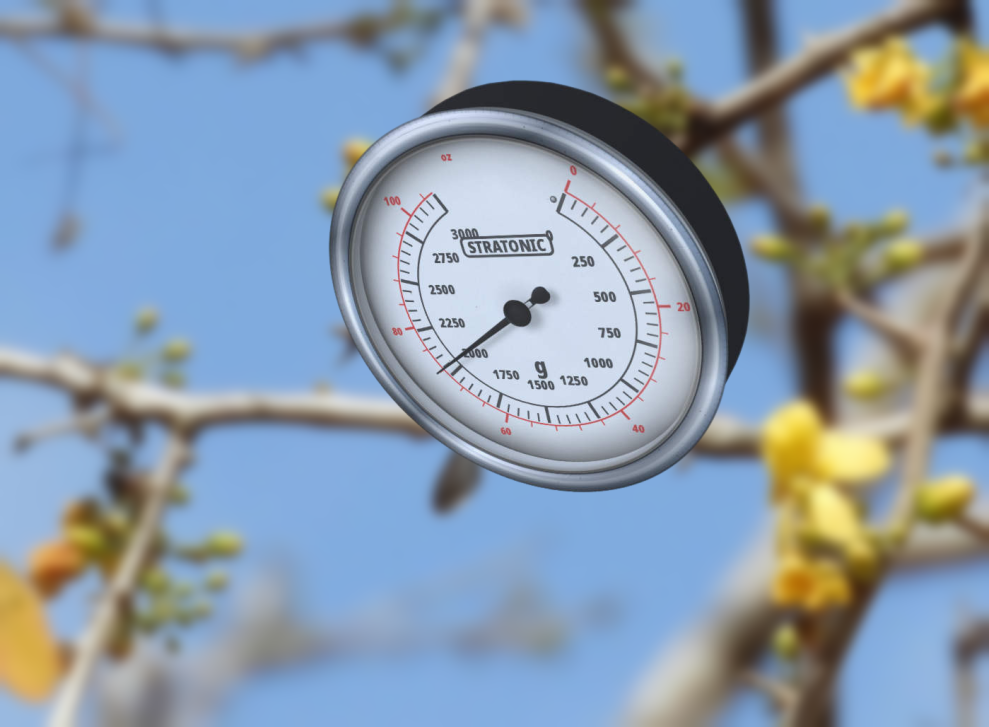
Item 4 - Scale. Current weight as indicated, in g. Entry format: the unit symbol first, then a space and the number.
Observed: g 2050
